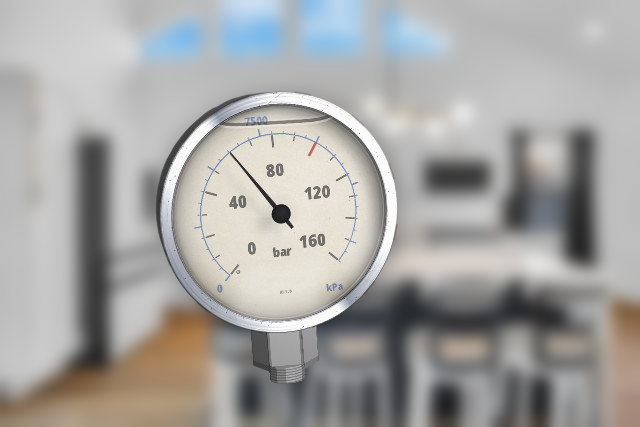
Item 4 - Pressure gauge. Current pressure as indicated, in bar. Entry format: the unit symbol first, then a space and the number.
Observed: bar 60
